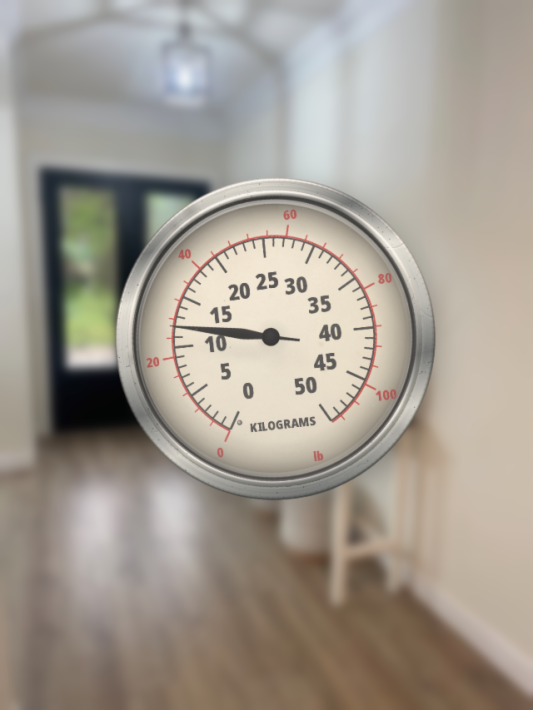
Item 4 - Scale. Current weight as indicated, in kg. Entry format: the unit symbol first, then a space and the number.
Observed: kg 12
